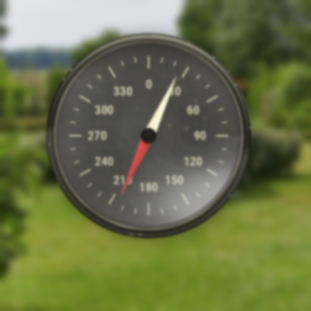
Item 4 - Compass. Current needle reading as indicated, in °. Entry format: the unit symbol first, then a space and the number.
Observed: ° 205
